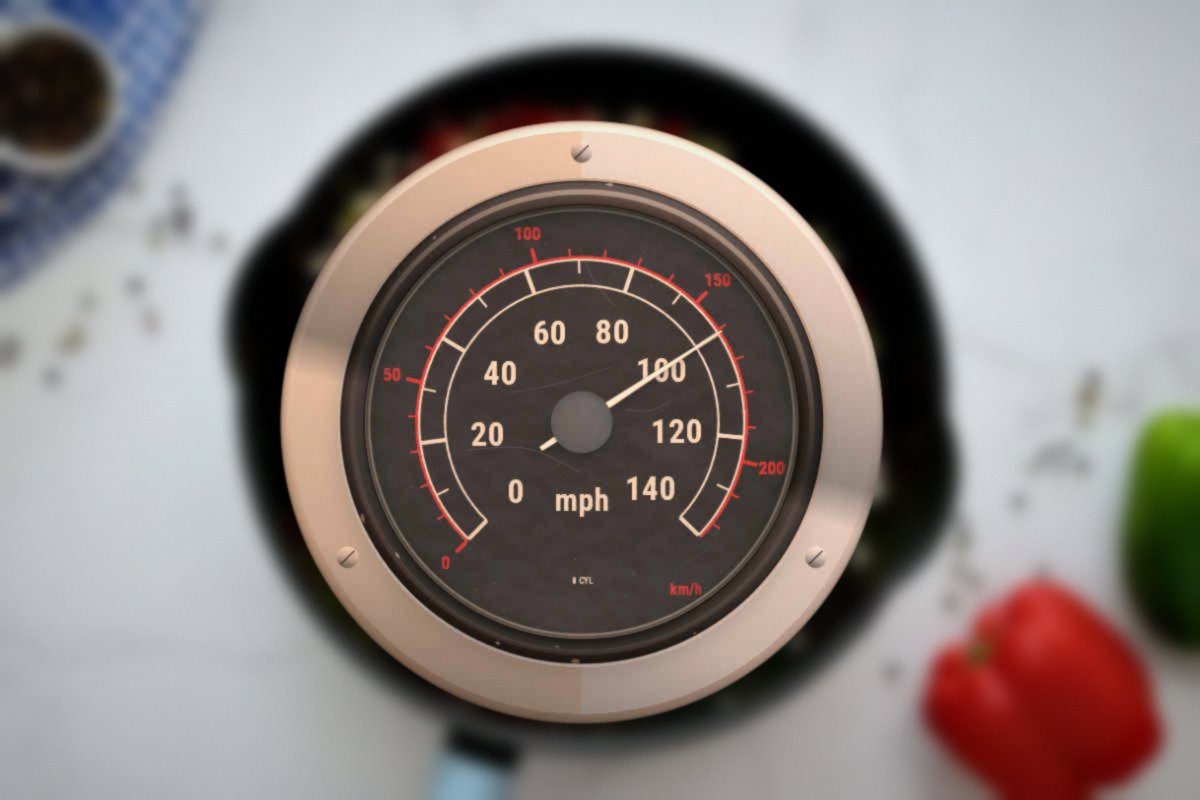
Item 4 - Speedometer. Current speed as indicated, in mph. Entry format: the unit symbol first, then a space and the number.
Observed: mph 100
